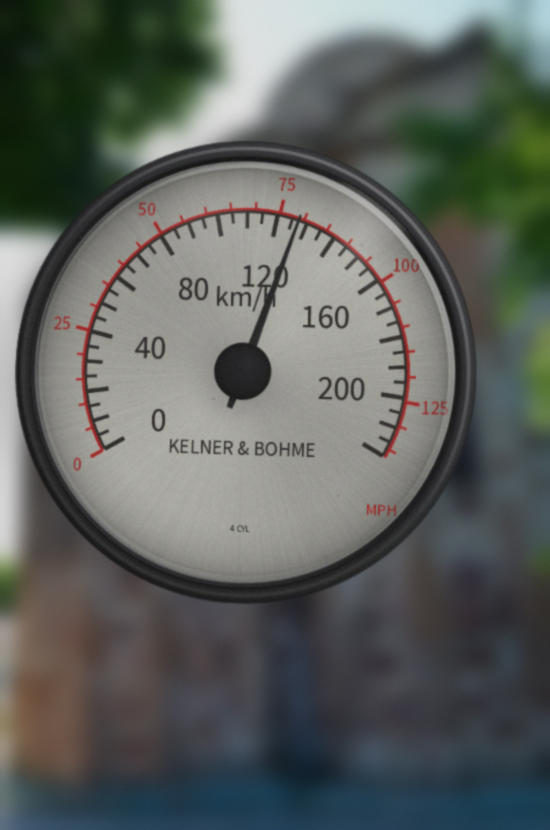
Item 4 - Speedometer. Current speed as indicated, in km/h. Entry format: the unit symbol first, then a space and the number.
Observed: km/h 127.5
